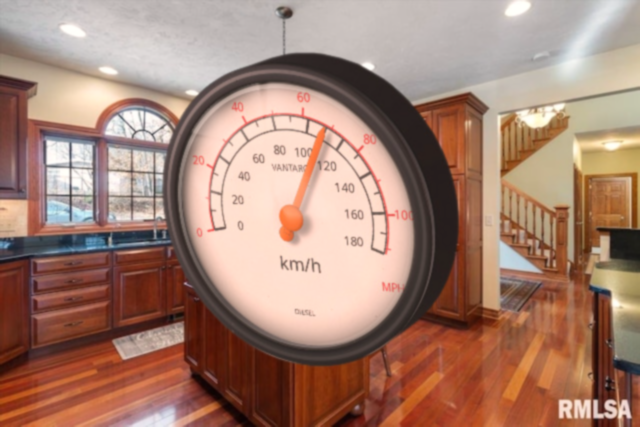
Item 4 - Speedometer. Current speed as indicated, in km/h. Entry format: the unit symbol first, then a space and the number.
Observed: km/h 110
